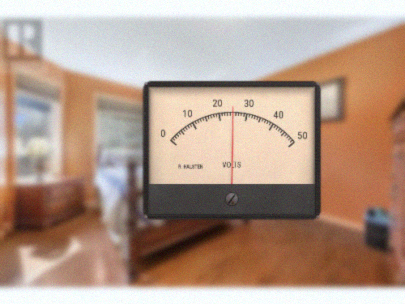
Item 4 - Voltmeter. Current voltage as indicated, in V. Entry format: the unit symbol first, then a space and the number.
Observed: V 25
